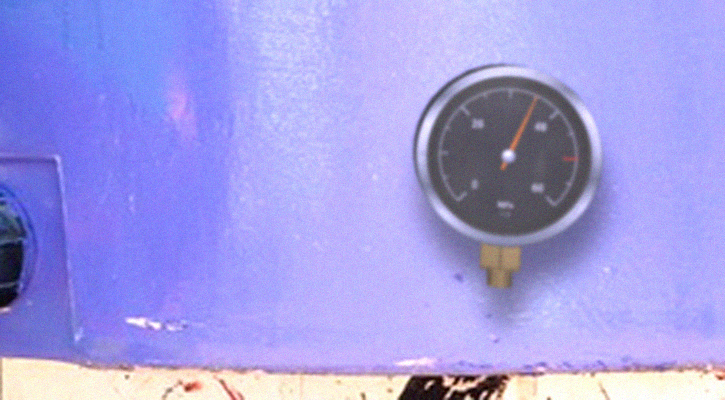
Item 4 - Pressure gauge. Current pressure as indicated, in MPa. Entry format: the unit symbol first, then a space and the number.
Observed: MPa 35
